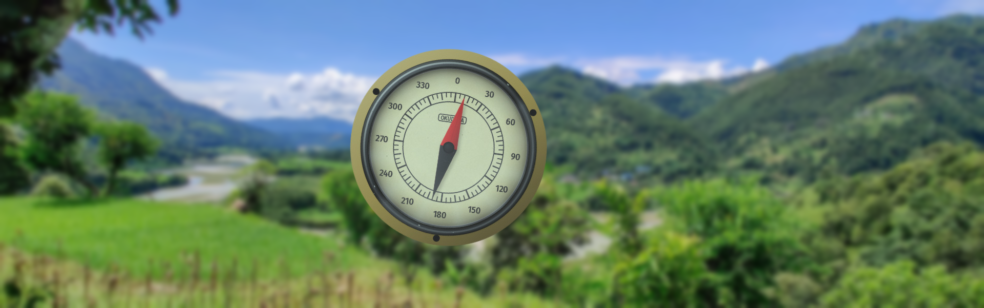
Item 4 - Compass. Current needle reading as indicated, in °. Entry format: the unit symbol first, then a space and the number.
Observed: ° 10
